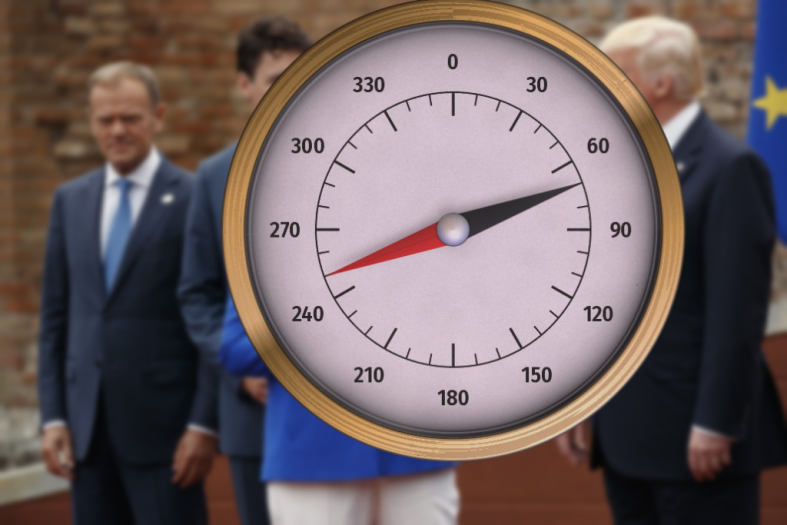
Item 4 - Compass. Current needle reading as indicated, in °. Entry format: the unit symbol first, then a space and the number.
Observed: ° 250
